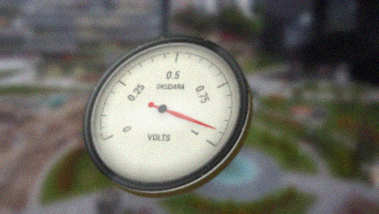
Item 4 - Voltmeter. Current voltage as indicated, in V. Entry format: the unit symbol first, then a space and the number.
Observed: V 0.95
